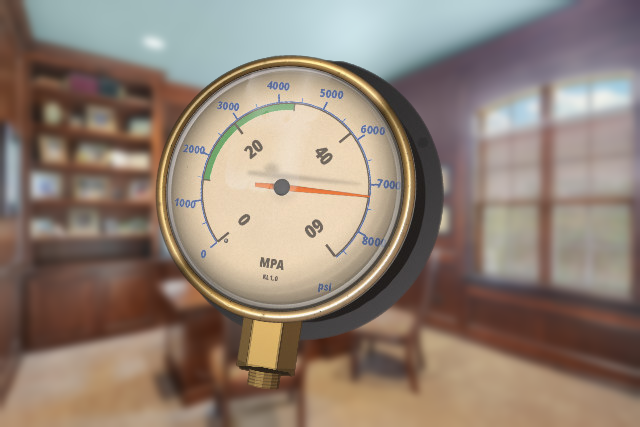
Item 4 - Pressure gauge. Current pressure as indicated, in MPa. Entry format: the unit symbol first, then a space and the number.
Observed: MPa 50
